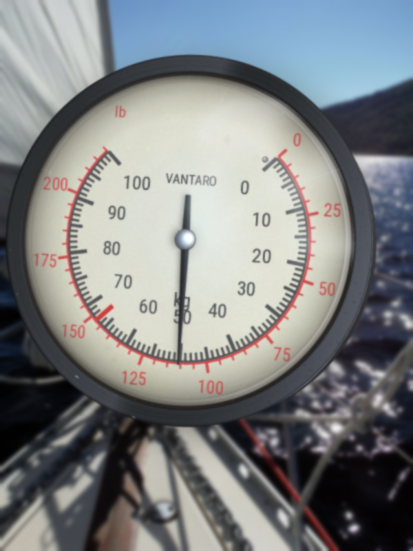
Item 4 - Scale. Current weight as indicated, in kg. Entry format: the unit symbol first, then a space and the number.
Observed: kg 50
